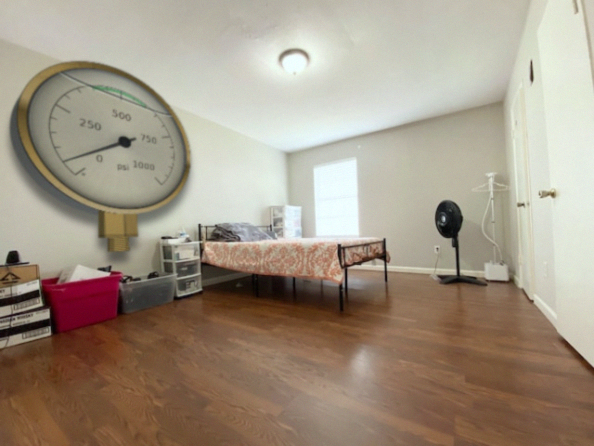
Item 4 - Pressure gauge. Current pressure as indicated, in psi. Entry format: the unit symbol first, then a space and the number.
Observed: psi 50
